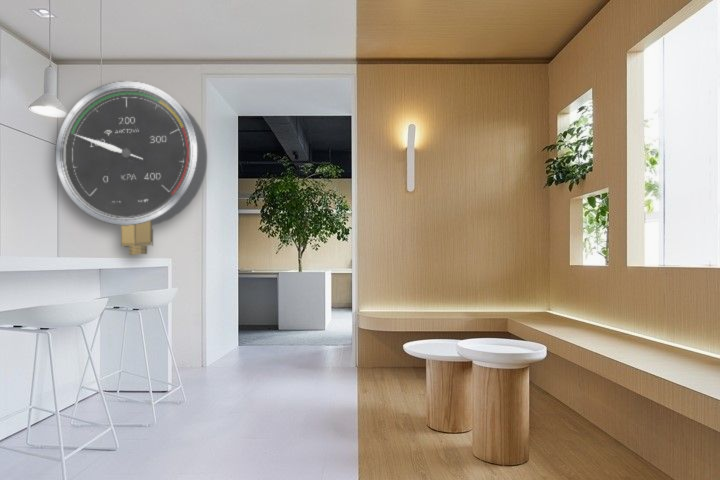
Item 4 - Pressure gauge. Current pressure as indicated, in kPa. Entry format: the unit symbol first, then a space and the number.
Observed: kPa 100
